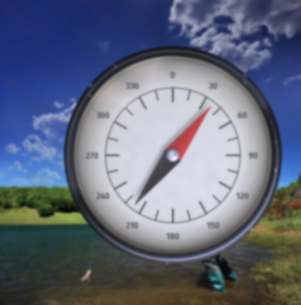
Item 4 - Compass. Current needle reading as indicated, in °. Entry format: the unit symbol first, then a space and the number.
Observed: ° 37.5
